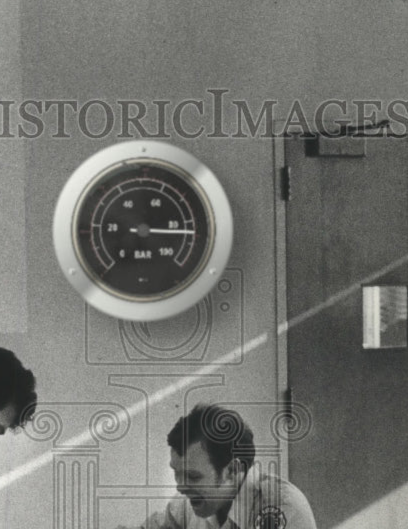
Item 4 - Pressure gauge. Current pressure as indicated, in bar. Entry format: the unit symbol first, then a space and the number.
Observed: bar 85
